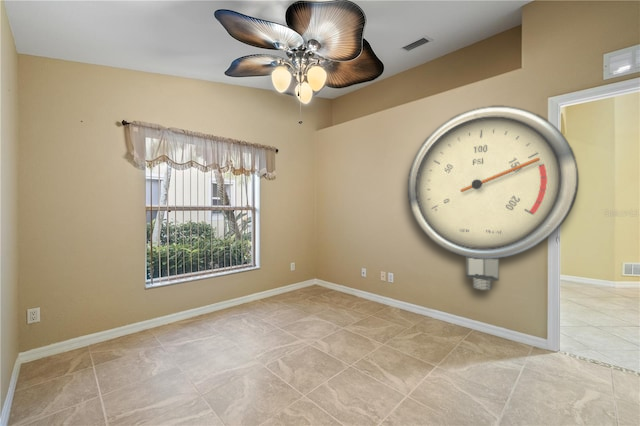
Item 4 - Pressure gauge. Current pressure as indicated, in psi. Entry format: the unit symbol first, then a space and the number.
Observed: psi 155
